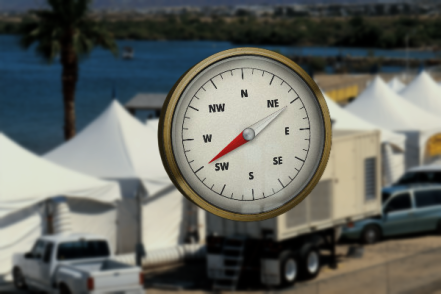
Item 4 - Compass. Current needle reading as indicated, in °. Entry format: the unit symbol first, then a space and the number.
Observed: ° 240
